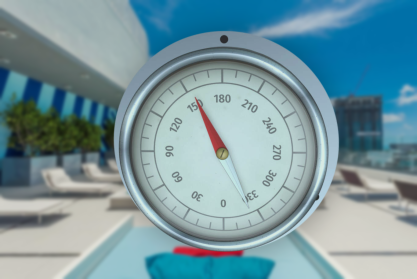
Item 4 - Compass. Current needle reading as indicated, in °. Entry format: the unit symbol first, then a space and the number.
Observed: ° 155
